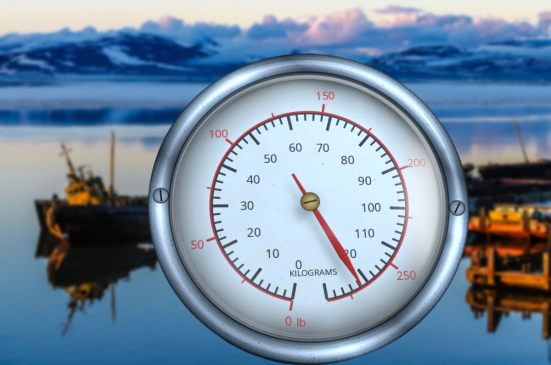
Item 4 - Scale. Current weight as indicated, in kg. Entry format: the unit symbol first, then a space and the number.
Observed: kg 122
